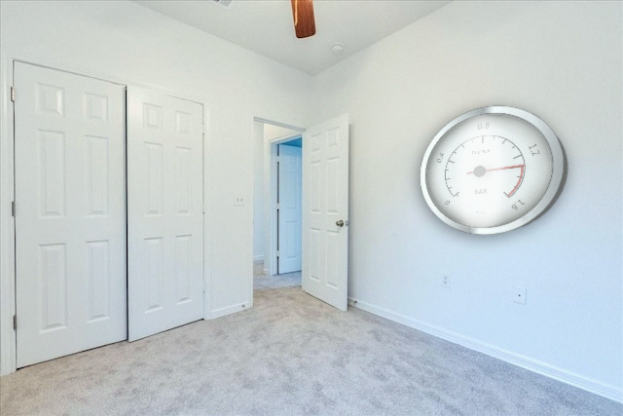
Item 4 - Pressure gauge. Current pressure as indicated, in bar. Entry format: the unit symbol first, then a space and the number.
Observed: bar 1.3
